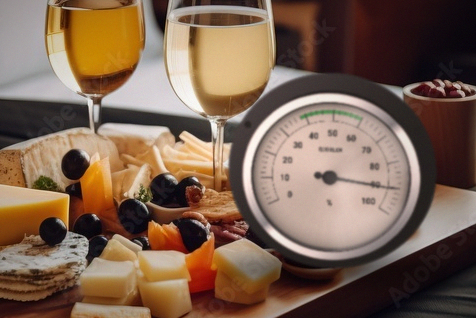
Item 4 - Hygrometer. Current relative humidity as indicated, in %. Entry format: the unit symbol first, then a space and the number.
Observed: % 90
